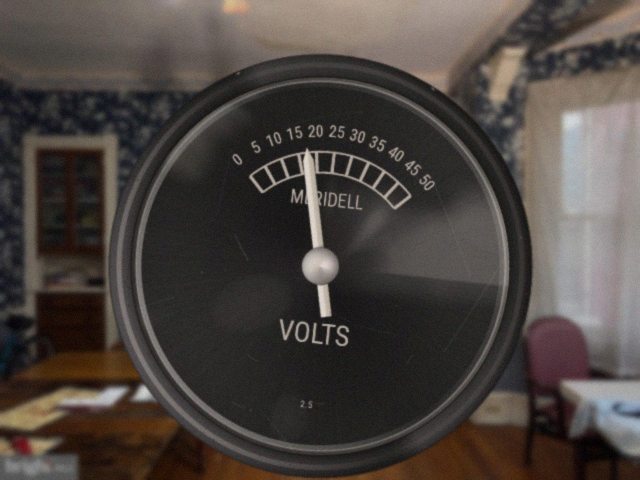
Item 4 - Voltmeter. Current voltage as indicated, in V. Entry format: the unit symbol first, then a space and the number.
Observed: V 17.5
